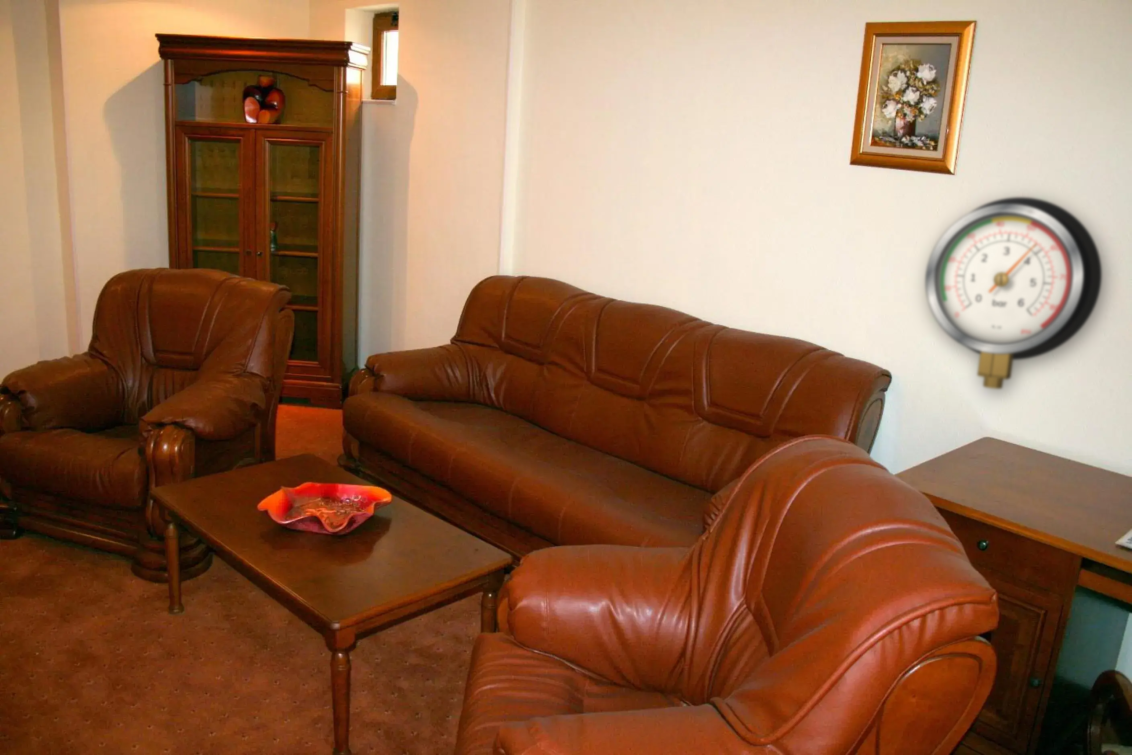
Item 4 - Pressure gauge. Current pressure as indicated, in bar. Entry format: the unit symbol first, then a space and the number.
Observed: bar 3.8
